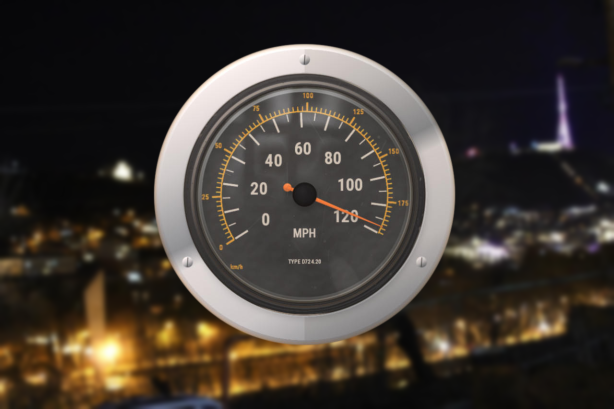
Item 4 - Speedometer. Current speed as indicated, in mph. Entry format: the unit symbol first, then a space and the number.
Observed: mph 117.5
